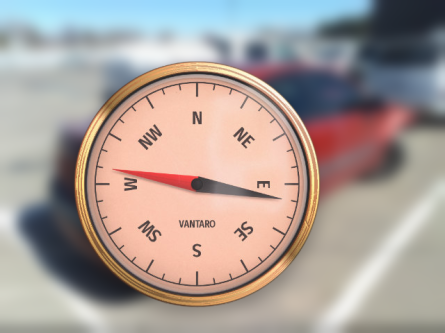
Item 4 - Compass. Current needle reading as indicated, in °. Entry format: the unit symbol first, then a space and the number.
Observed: ° 280
